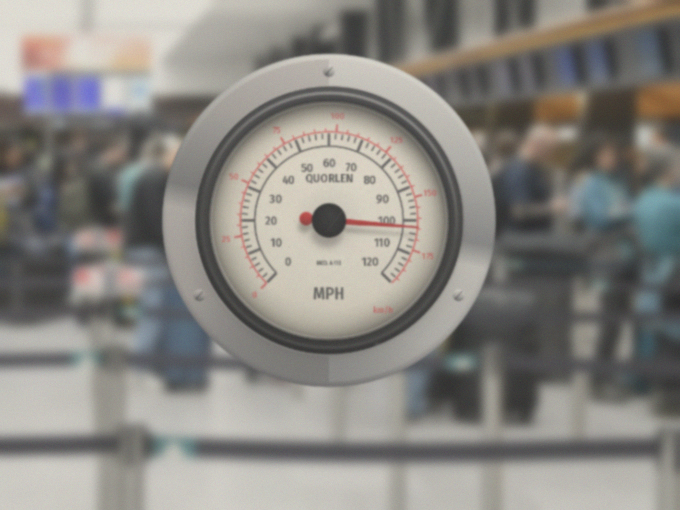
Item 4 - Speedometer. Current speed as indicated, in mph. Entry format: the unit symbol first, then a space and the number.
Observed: mph 102
